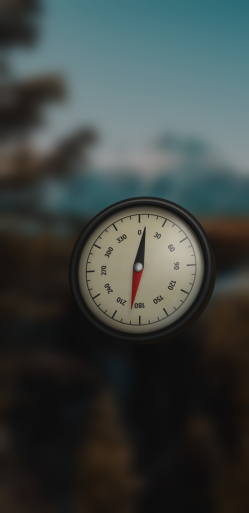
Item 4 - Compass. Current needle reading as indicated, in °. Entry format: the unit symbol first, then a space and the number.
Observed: ° 190
